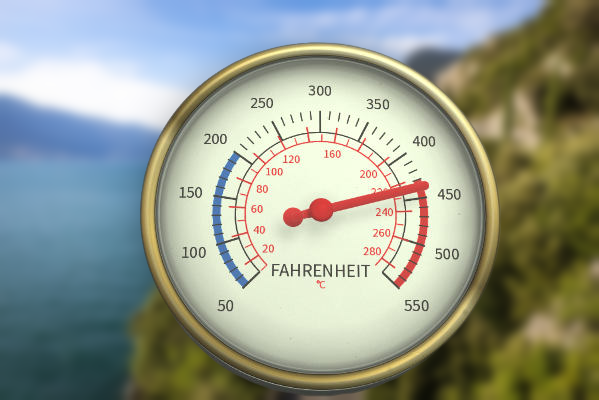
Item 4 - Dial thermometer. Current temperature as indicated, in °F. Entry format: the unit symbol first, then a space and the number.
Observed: °F 440
